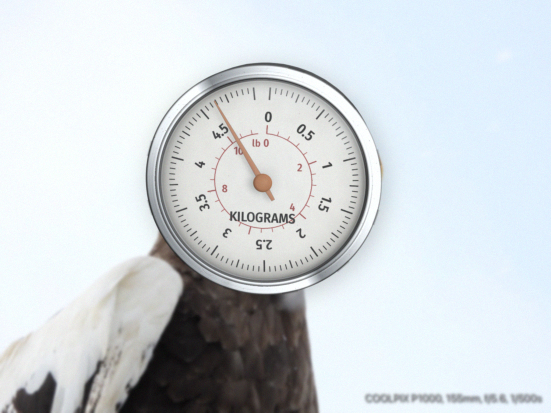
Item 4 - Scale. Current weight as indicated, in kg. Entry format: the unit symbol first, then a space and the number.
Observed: kg 4.65
